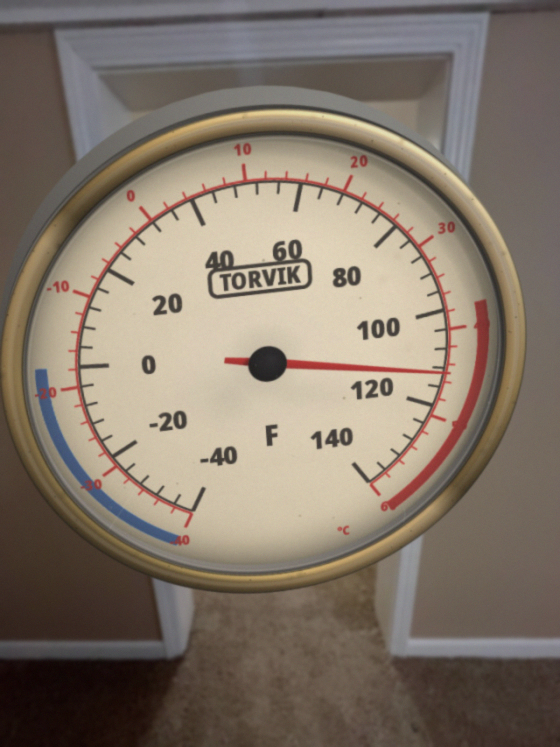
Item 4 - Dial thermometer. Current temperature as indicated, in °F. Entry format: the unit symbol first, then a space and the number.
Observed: °F 112
